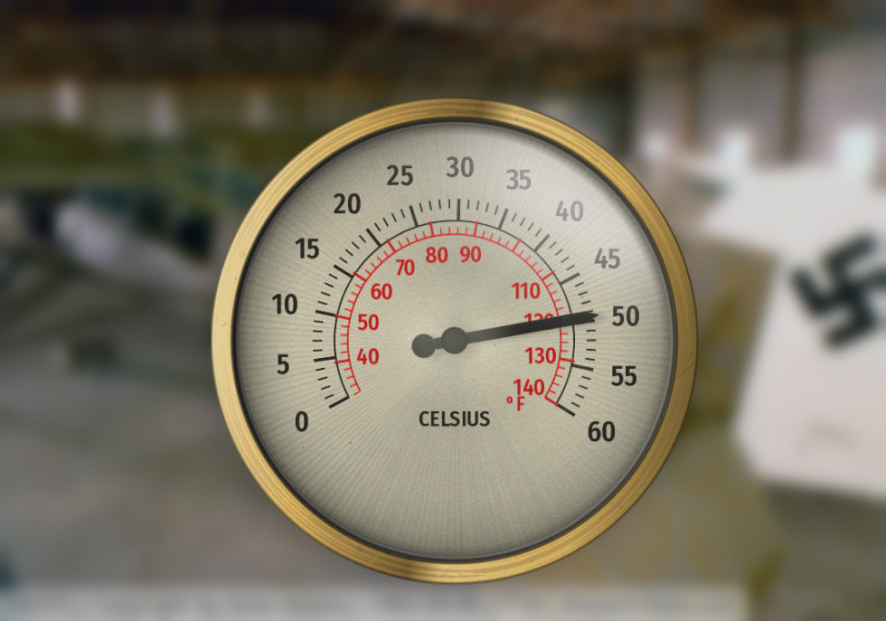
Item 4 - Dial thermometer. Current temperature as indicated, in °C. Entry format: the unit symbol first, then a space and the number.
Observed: °C 49.5
